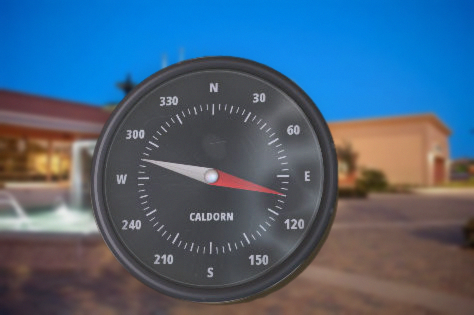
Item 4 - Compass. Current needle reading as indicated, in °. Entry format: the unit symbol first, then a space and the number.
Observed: ° 105
